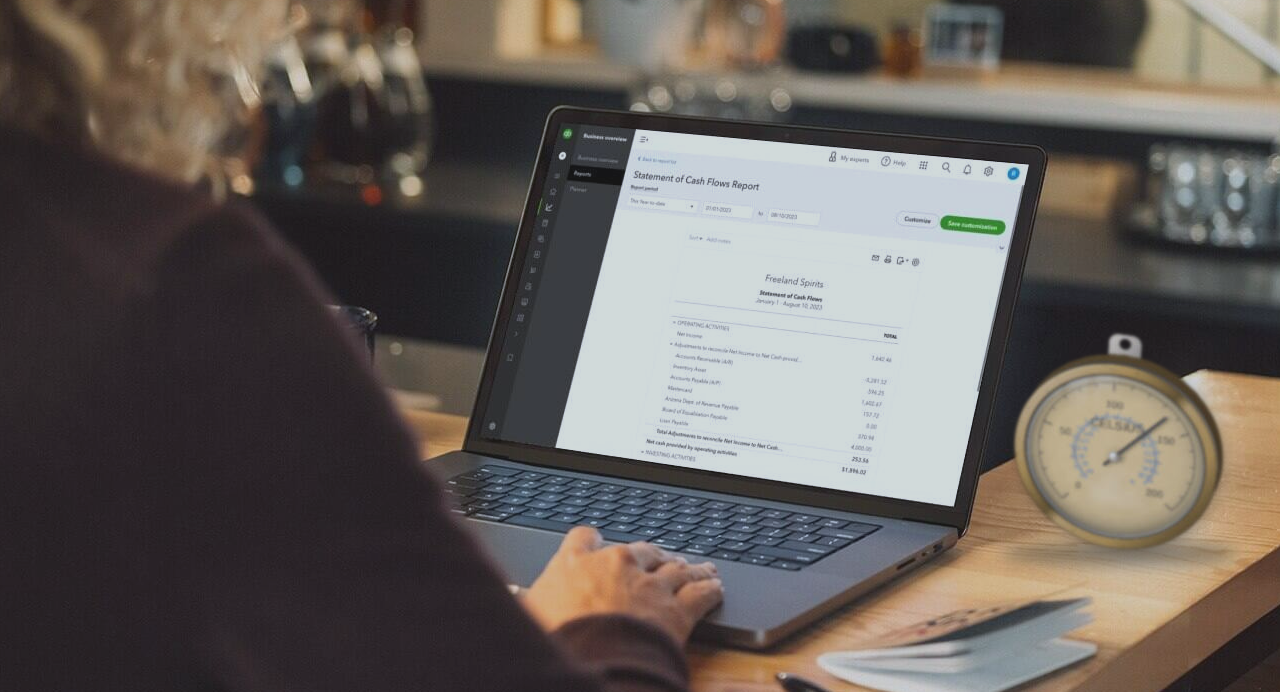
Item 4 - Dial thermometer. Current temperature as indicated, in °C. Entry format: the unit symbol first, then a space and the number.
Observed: °C 135
